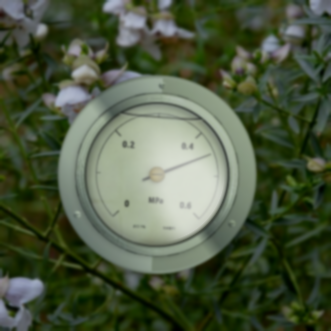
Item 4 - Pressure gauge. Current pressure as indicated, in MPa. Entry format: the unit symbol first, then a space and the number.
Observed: MPa 0.45
